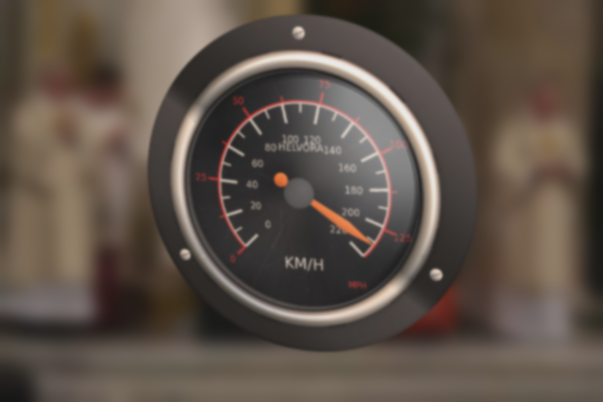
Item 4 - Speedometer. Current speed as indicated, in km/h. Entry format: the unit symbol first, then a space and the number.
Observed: km/h 210
